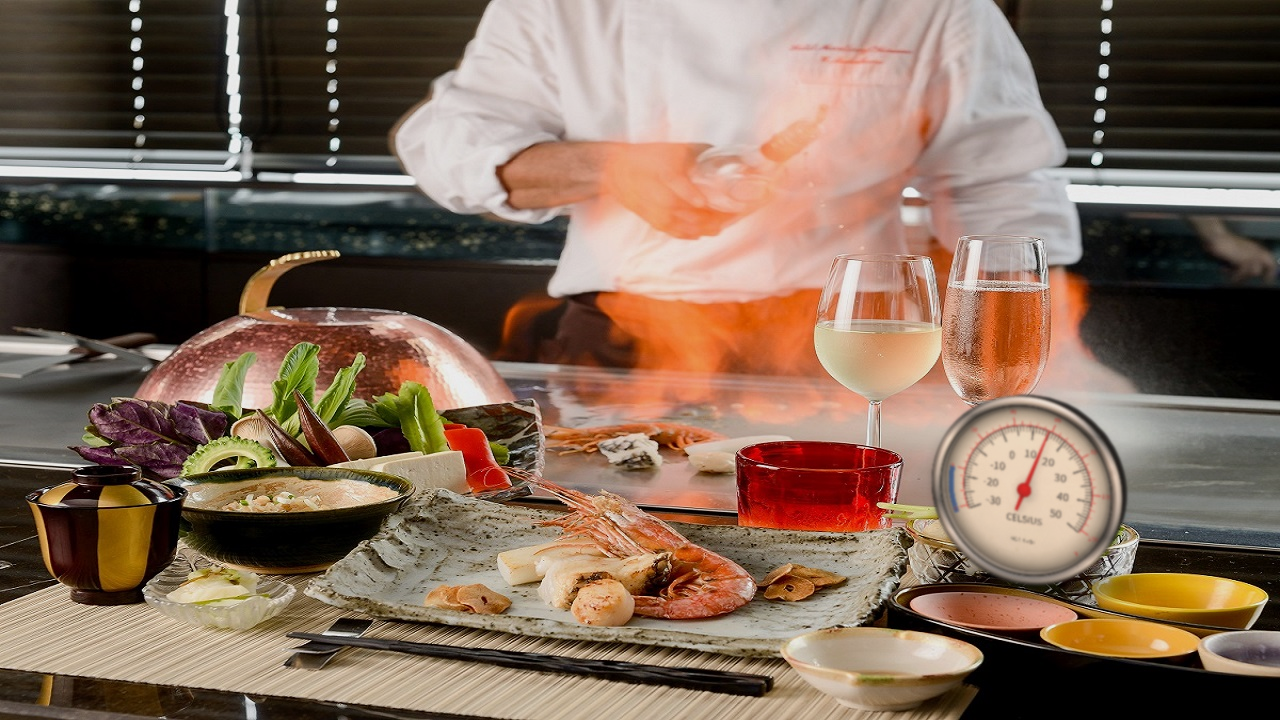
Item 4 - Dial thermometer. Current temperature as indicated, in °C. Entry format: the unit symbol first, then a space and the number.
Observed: °C 15
